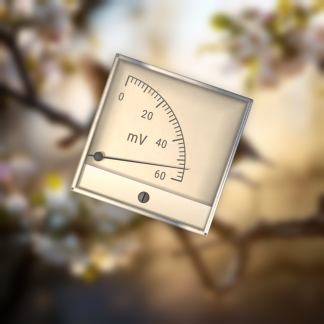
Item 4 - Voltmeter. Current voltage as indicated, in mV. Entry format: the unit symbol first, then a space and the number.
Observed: mV 54
